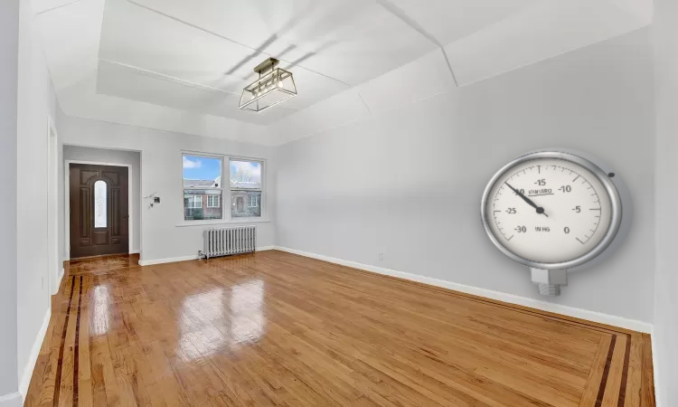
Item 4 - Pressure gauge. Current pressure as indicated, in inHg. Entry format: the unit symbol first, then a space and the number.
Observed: inHg -20
